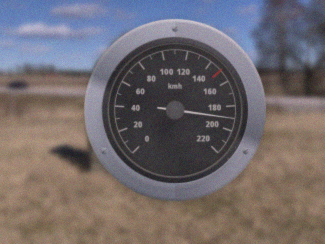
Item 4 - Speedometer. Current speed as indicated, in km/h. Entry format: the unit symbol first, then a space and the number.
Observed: km/h 190
